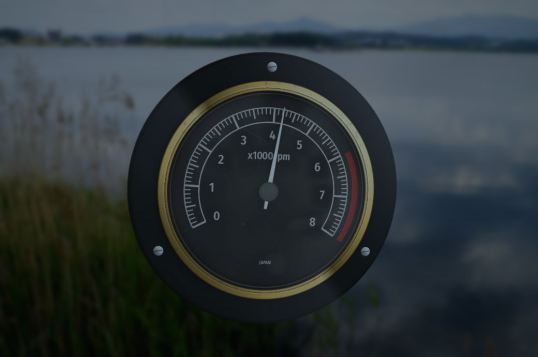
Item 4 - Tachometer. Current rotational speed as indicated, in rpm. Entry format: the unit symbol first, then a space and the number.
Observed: rpm 4200
